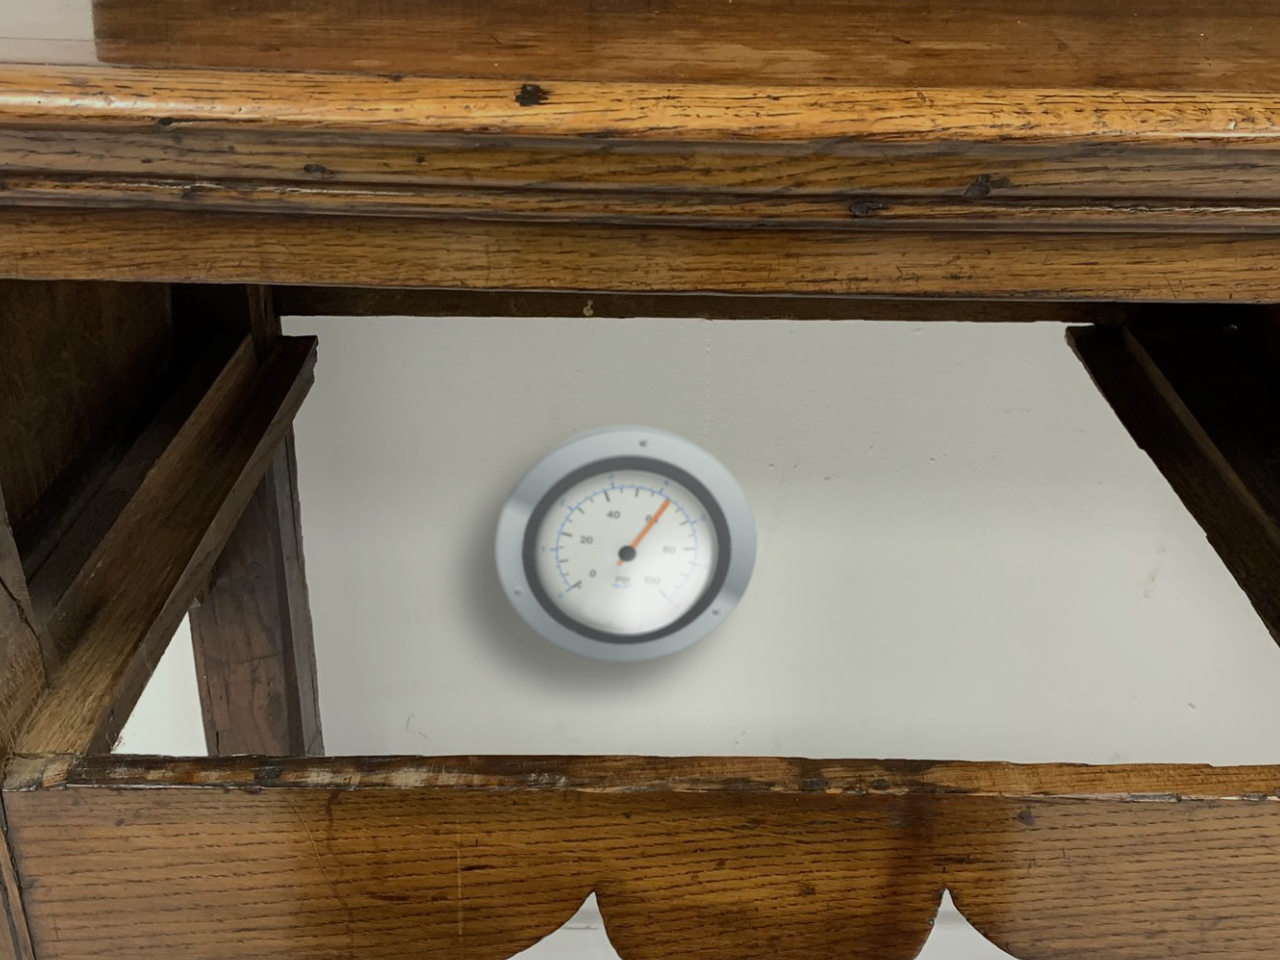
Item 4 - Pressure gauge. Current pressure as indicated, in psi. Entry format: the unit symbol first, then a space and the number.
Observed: psi 60
